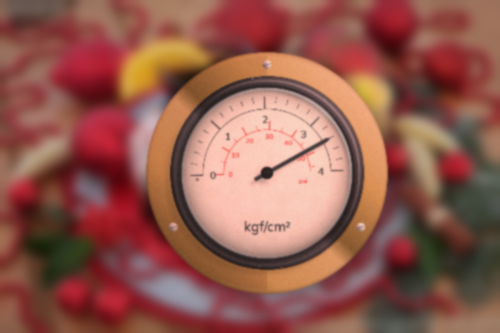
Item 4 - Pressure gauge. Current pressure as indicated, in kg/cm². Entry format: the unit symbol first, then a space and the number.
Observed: kg/cm² 3.4
